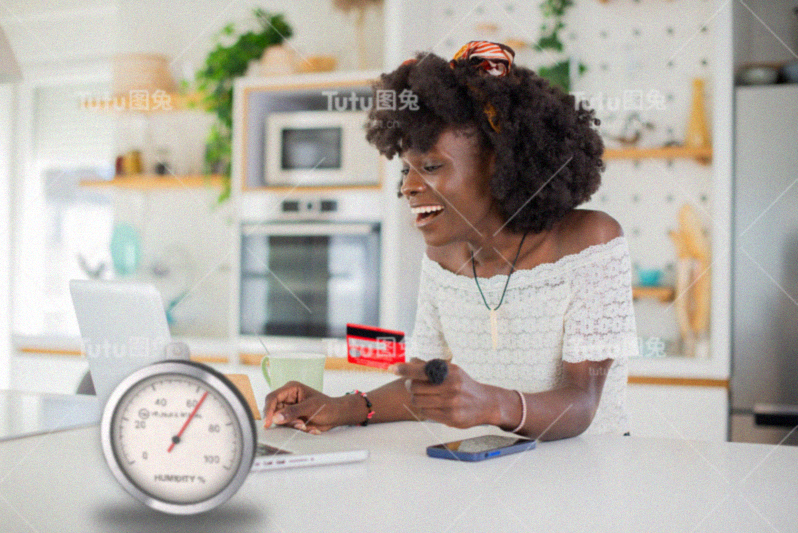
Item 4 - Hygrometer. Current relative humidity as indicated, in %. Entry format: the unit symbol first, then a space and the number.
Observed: % 64
